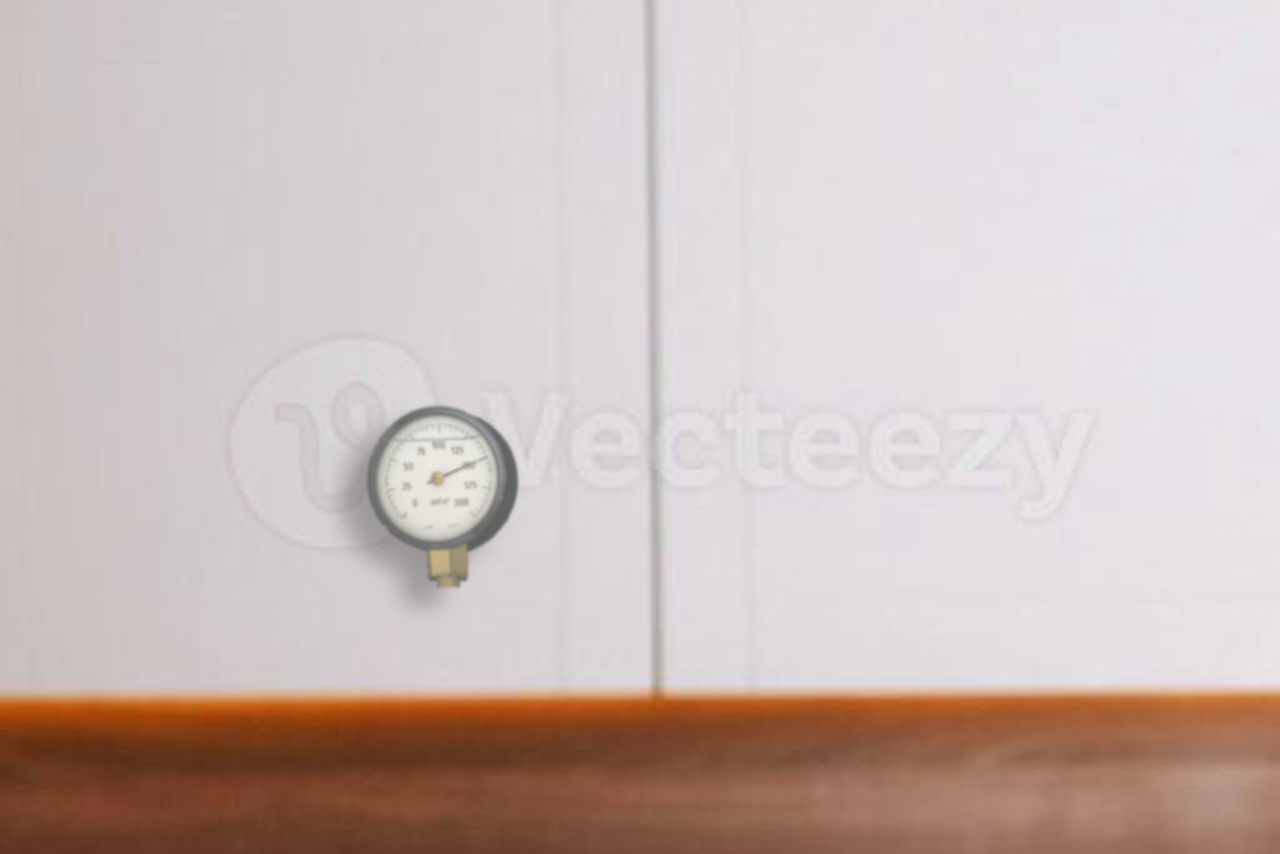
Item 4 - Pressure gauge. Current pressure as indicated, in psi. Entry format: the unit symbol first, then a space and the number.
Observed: psi 150
